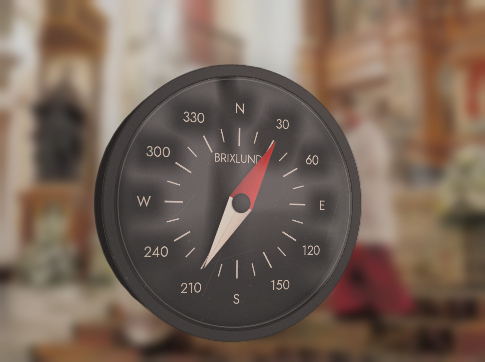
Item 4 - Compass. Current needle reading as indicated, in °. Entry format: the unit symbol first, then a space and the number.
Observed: ° 30
